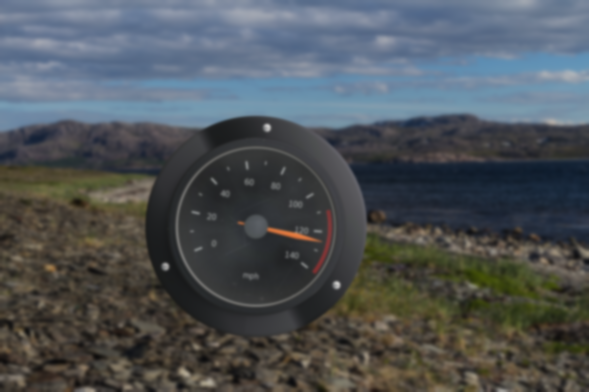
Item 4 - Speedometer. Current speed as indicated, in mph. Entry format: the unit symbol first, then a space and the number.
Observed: mph 125
